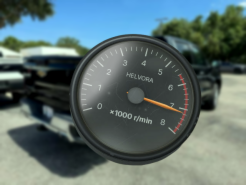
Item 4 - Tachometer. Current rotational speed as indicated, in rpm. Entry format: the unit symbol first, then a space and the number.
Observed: rpm 7200
